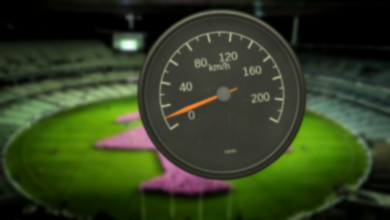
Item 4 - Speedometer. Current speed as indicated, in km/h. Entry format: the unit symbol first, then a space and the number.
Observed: km/h 10
